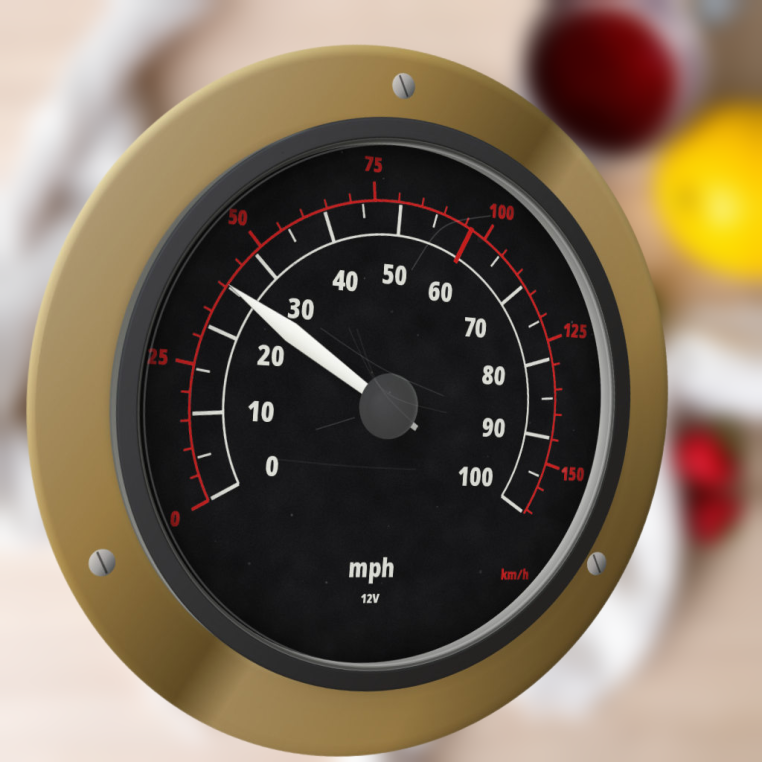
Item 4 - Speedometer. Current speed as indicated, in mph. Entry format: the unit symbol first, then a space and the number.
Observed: mph 25
